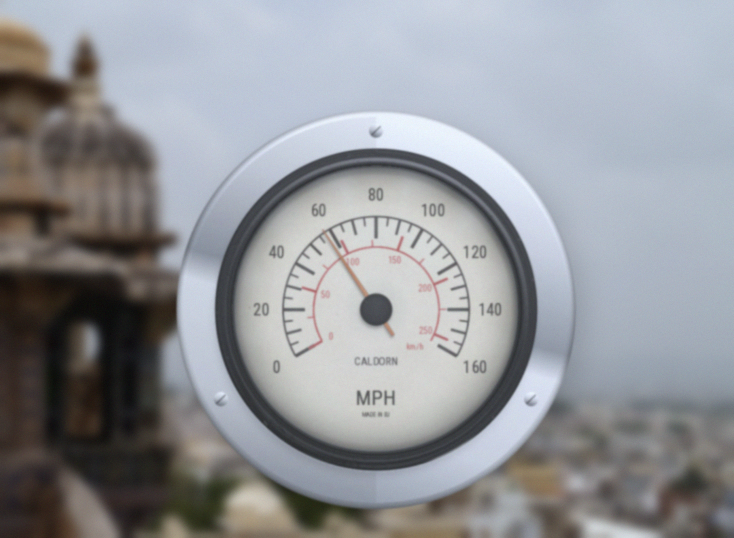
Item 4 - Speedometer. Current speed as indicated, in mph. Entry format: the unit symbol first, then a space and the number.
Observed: mph 57.5
